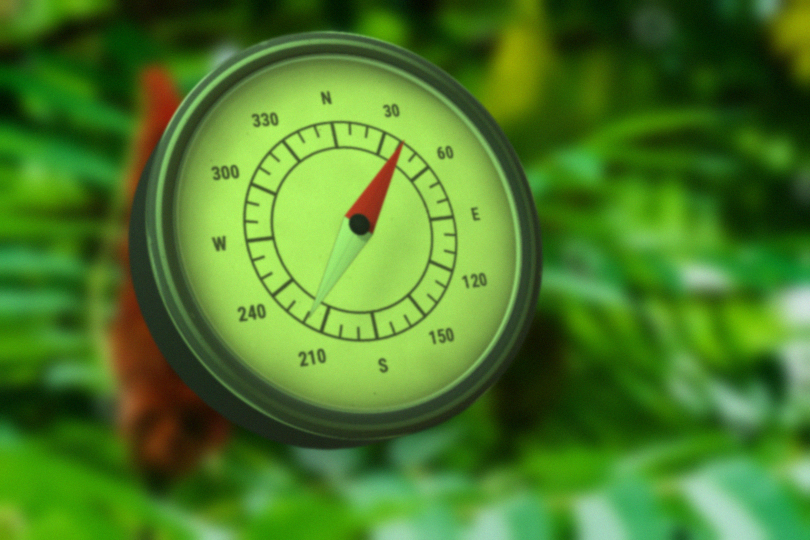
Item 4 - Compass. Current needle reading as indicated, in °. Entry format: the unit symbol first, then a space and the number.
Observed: ° 40
